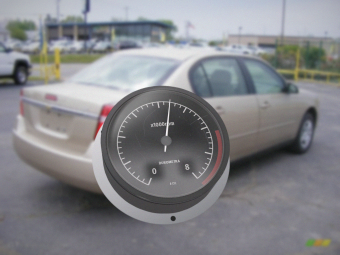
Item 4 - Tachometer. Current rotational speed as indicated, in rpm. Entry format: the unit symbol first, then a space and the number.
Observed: rpm 4400
